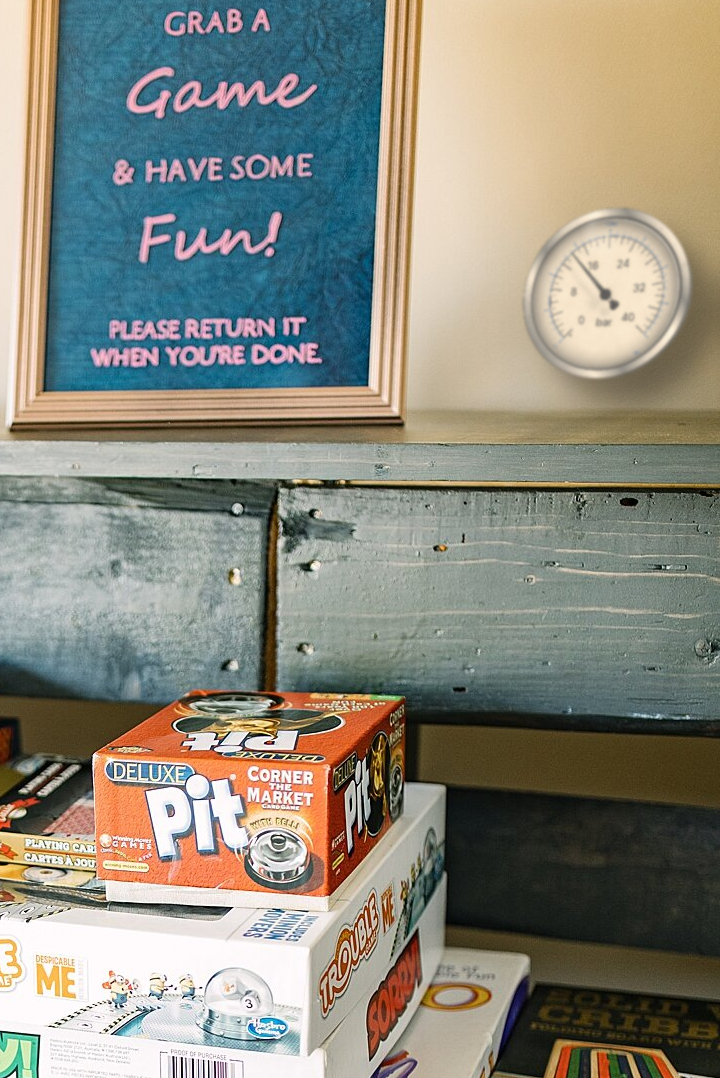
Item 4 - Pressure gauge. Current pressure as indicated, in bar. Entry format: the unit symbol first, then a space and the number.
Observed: bar 14
